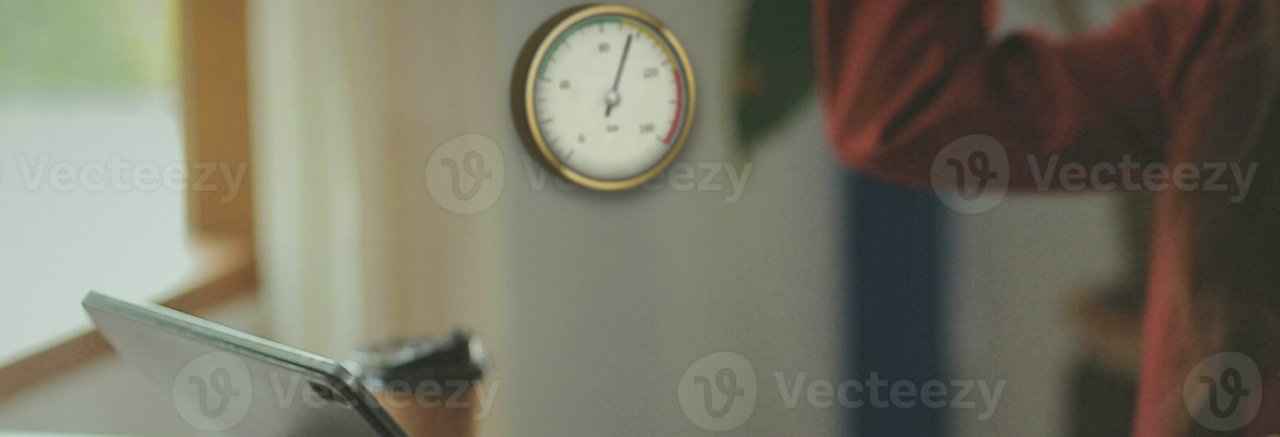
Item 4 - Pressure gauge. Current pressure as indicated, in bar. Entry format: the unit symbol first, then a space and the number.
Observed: bar 95
